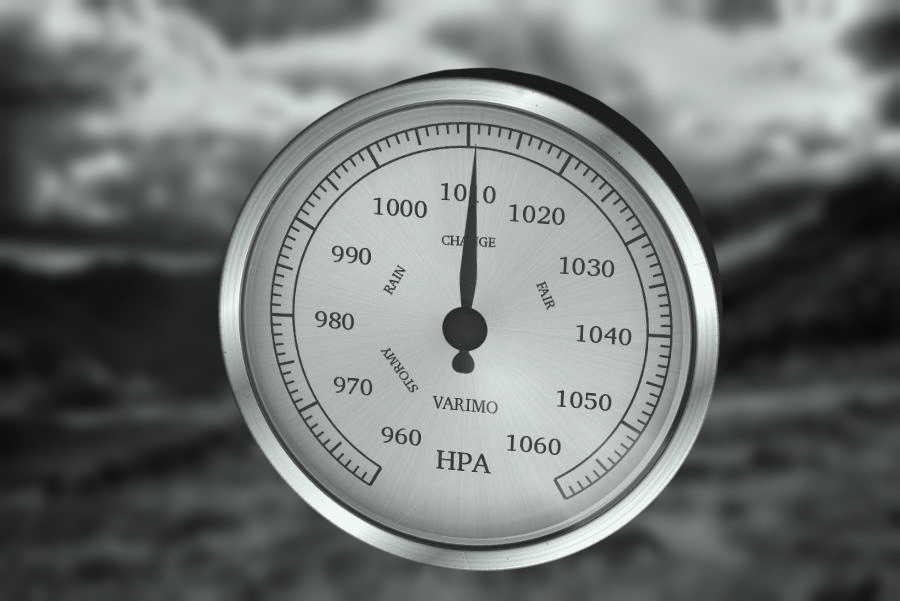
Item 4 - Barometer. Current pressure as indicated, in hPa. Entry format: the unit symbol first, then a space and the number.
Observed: hPa 1011
